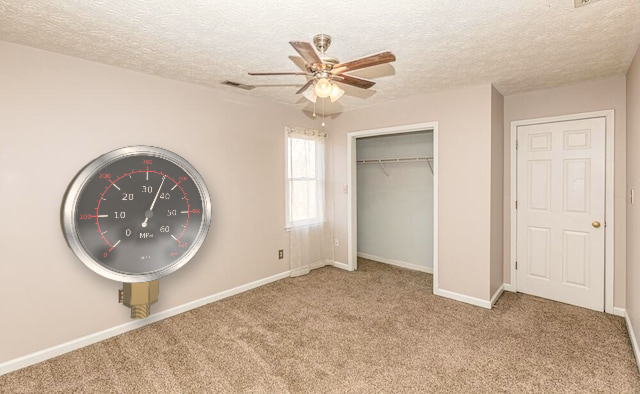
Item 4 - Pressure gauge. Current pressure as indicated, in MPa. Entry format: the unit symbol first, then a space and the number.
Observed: MPa 35
